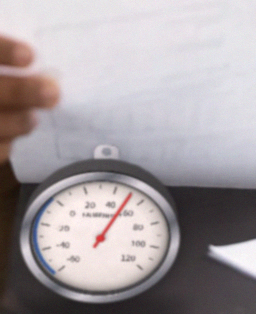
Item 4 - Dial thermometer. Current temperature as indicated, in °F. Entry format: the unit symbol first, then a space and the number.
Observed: °F 50
